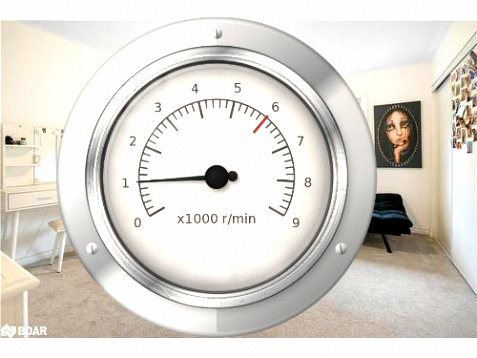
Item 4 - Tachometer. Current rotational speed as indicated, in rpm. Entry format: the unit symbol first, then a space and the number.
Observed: rpm 1000
